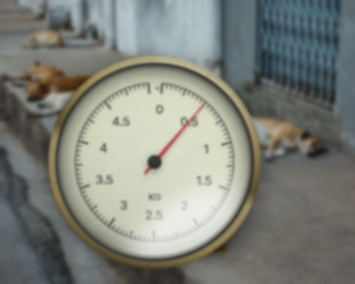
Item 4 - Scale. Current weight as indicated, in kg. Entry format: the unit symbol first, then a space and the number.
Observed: kg 0.5
